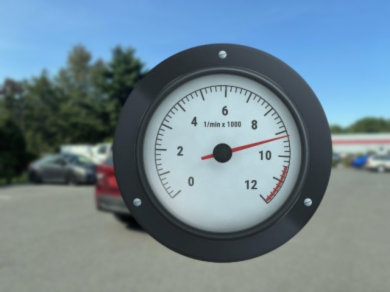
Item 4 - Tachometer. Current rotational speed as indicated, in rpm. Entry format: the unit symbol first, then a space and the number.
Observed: rpm 9200
